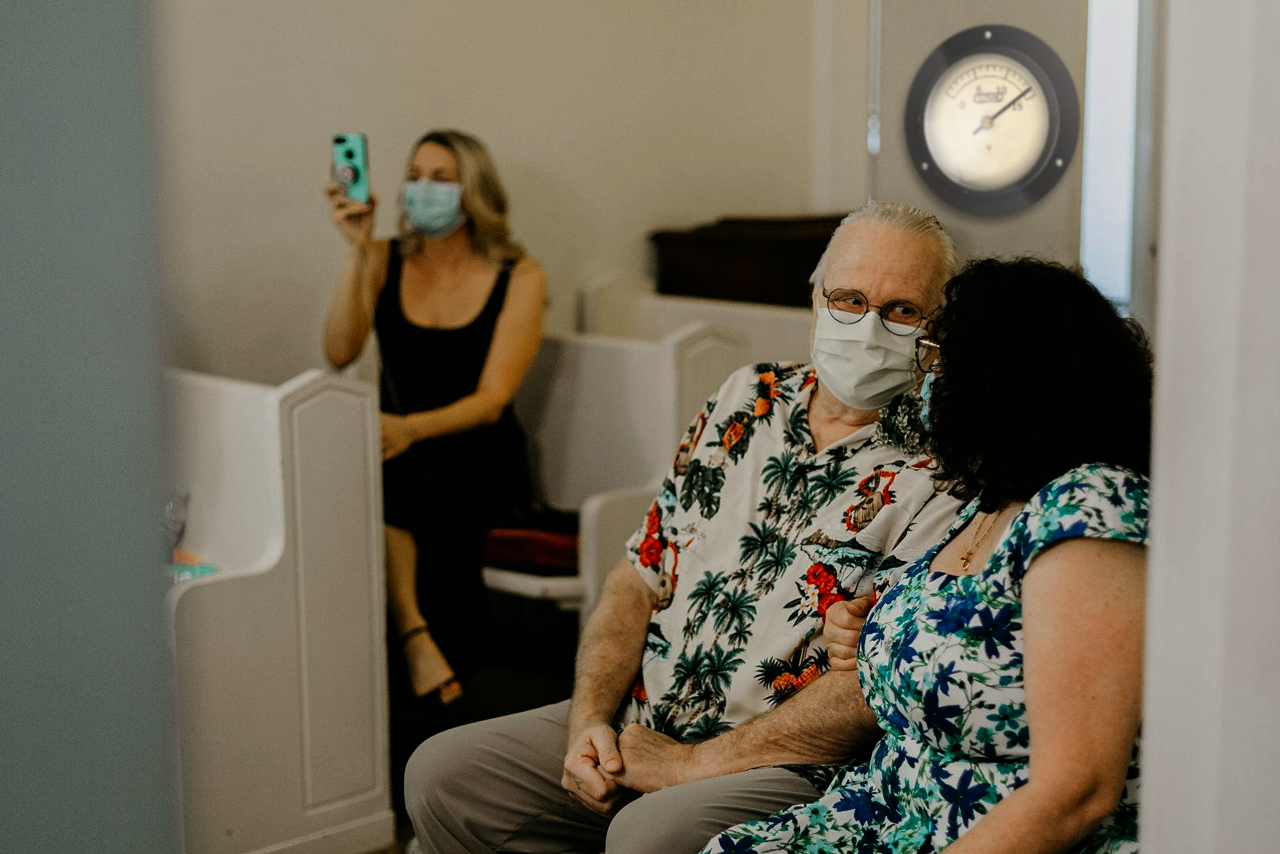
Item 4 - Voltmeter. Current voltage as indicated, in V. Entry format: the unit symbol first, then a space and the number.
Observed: V 14
